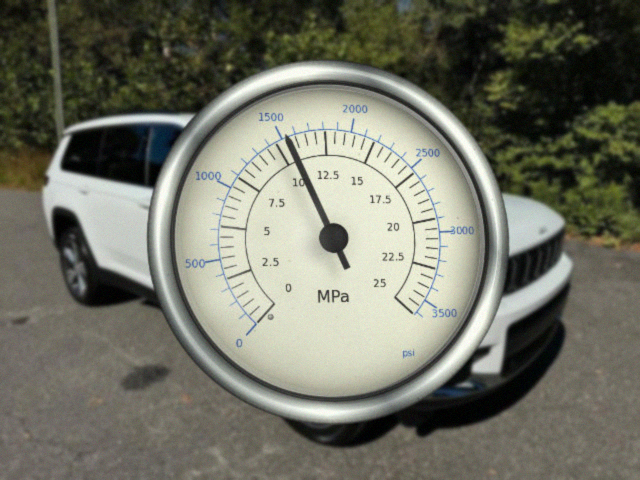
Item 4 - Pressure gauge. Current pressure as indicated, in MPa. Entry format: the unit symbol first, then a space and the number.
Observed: MPa 10.5
